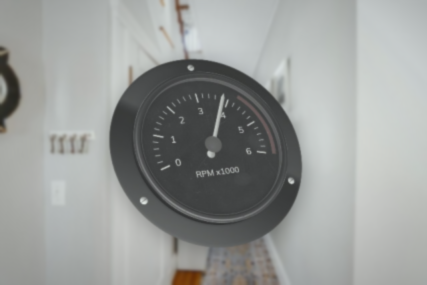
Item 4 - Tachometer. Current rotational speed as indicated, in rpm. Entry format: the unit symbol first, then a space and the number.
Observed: rpm 3800
